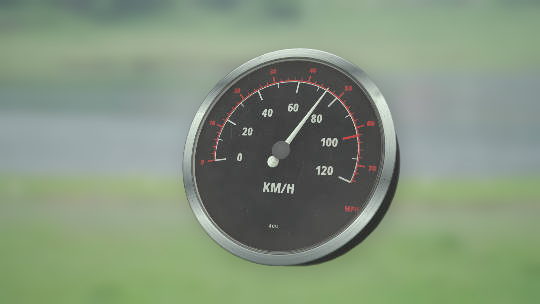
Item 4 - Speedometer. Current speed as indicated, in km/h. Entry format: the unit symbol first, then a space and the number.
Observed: km/h 75
